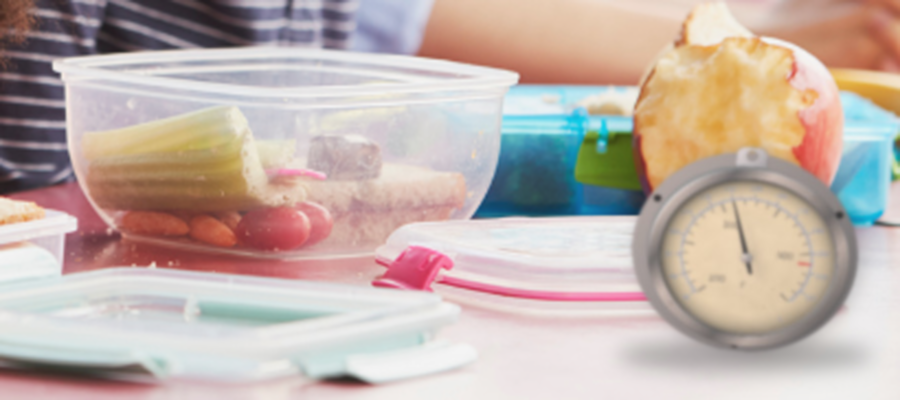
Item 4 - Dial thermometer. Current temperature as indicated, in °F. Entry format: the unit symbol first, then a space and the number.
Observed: °F 320
